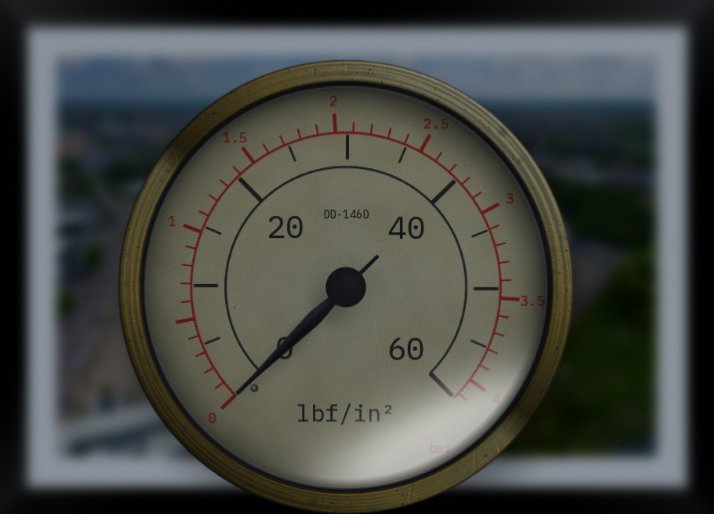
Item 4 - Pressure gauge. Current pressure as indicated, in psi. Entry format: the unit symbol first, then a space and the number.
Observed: psi 0
